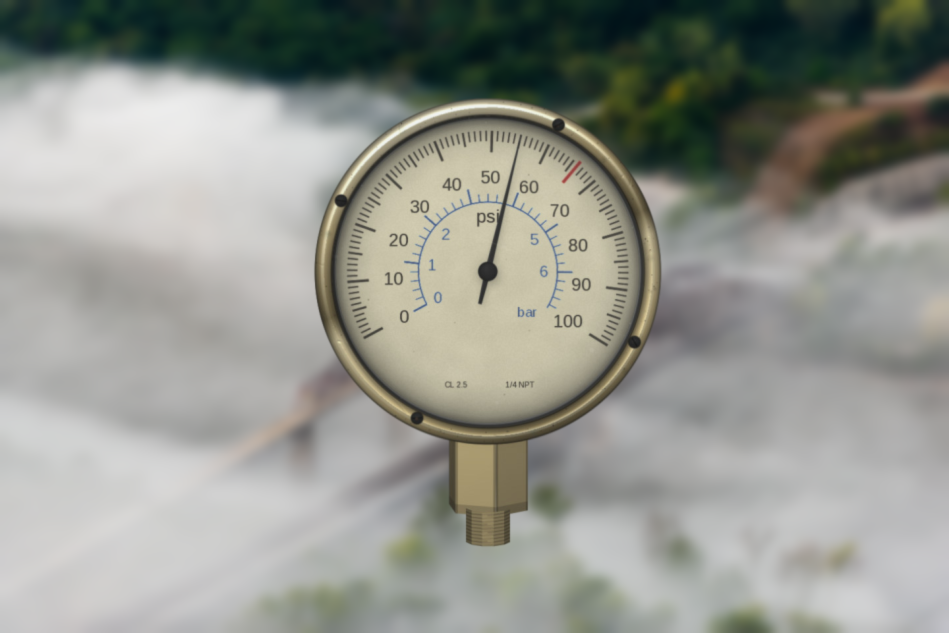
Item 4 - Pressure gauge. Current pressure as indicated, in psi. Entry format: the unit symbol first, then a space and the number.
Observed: psi 55
